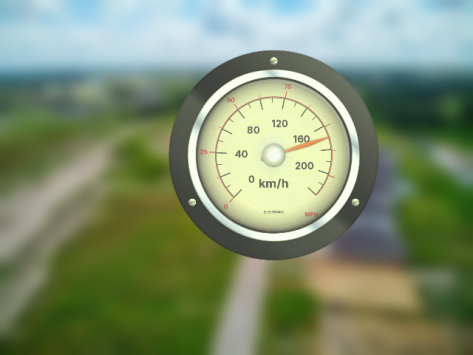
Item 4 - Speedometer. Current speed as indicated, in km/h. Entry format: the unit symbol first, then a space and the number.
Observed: km/h 170
